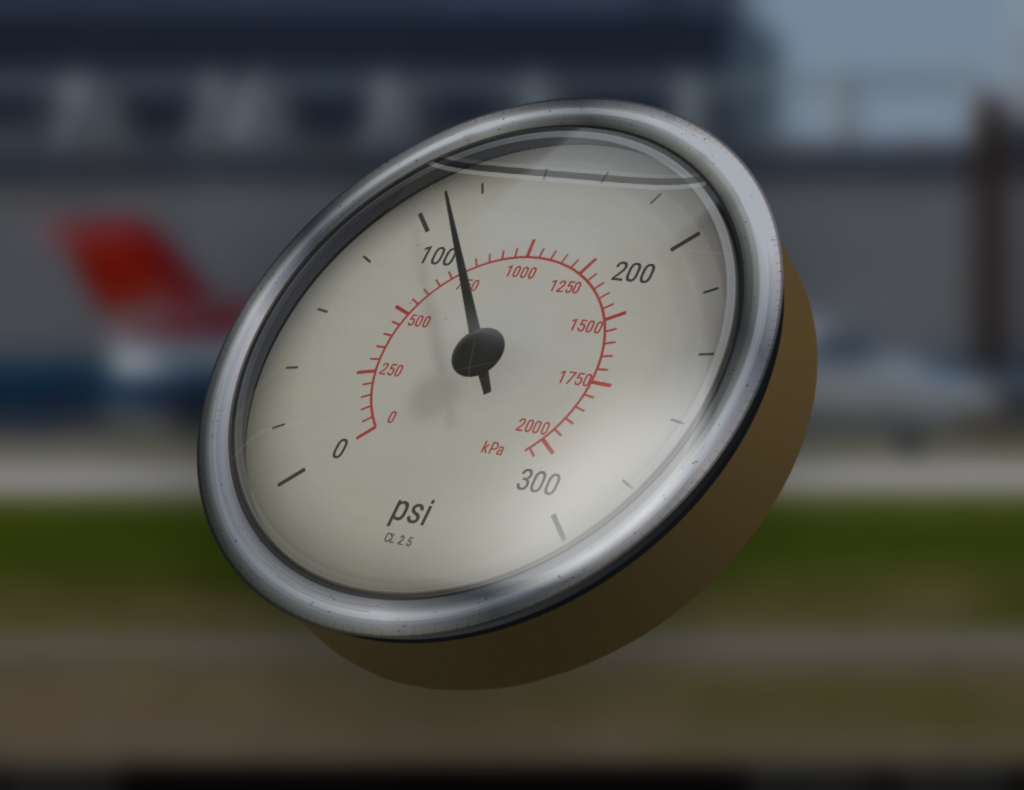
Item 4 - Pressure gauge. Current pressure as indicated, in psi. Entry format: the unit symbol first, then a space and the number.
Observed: psi 110
